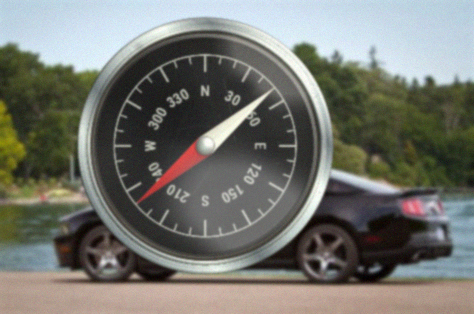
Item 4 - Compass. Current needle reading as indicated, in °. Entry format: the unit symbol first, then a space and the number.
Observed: ° 230
